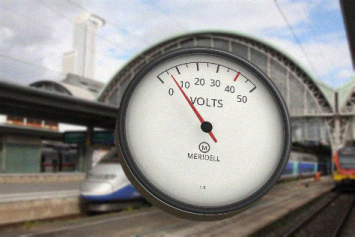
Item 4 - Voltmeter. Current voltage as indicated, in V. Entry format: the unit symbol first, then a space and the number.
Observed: V 5
